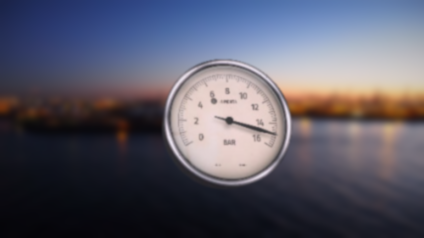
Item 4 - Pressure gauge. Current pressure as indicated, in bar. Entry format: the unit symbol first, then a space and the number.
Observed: bar 15
